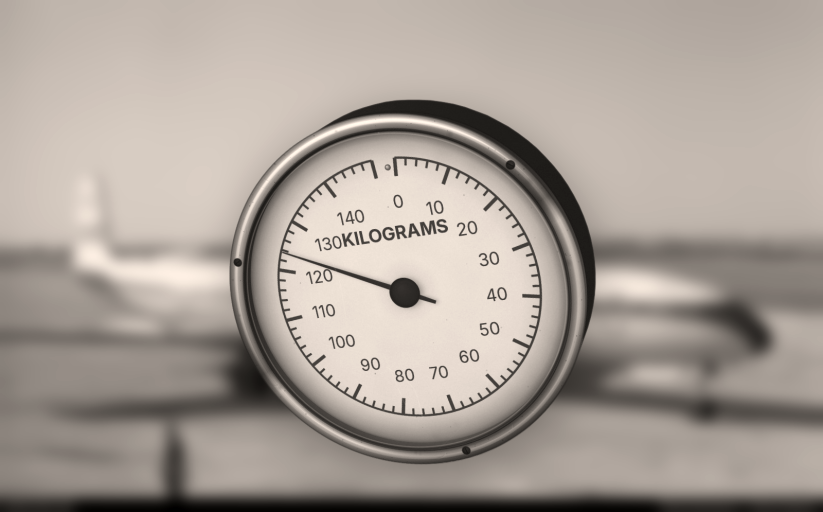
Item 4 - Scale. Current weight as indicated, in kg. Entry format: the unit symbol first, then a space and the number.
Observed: kg 124
